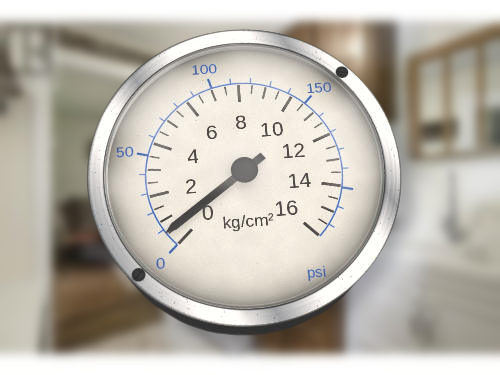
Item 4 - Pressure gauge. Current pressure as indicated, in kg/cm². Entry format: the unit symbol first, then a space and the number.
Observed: kg/cm² 0.5
